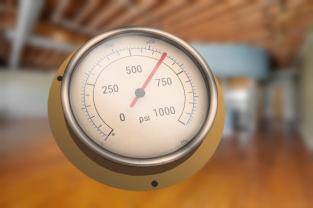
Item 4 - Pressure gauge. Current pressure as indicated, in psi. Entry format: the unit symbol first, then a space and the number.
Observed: psi 650
